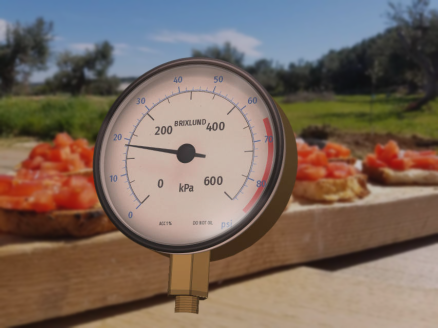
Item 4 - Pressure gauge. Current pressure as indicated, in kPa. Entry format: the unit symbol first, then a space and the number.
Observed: kPa 125
